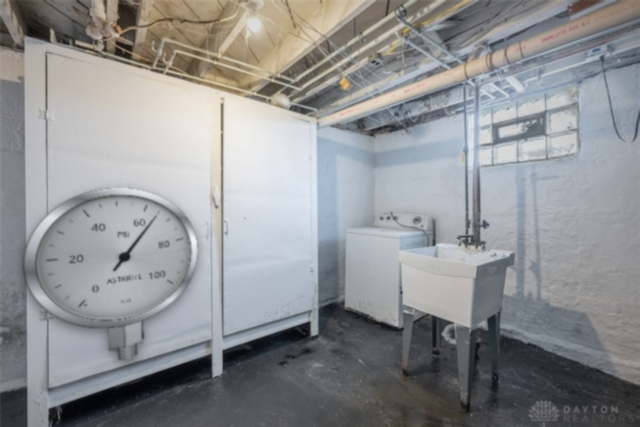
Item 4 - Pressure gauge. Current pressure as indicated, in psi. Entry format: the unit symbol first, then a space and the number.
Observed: psi 65
